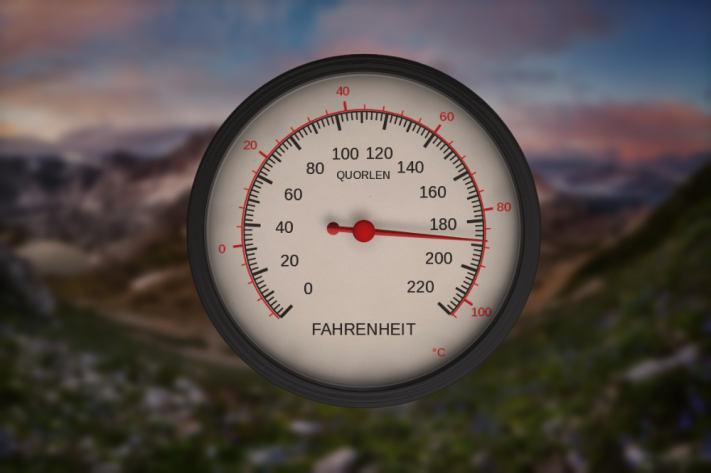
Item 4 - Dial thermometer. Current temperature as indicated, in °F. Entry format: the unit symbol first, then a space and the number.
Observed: °F 188
